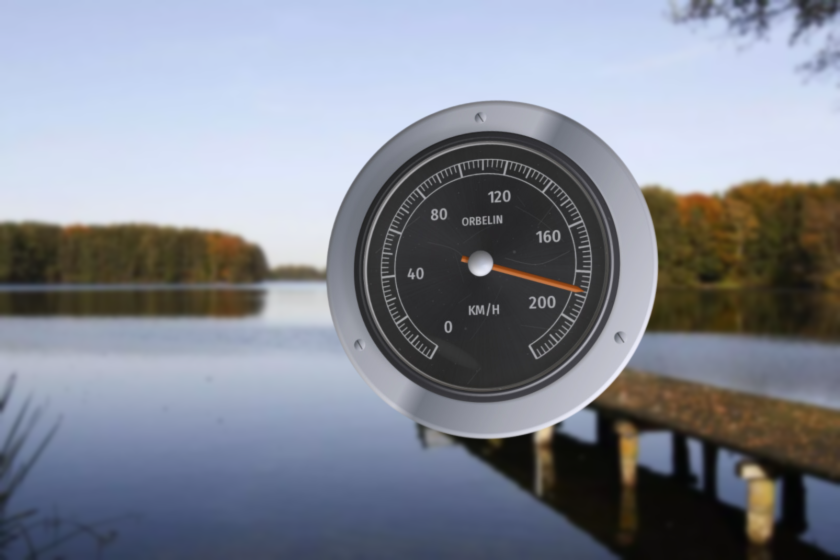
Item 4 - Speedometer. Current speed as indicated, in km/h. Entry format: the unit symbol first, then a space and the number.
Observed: km/h 188
